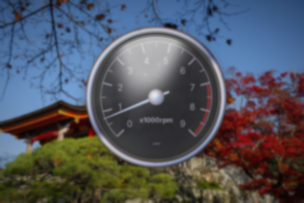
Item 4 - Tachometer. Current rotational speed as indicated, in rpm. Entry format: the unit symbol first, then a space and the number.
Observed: rpm 750
